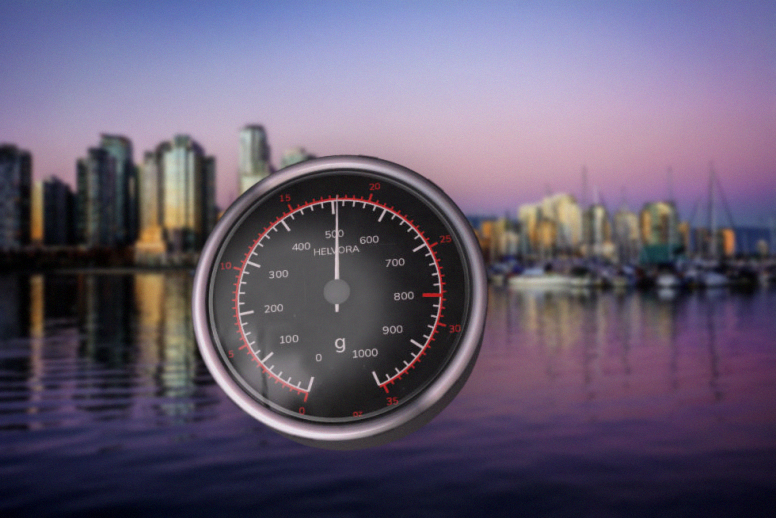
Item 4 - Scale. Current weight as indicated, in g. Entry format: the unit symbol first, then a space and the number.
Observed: g 510
